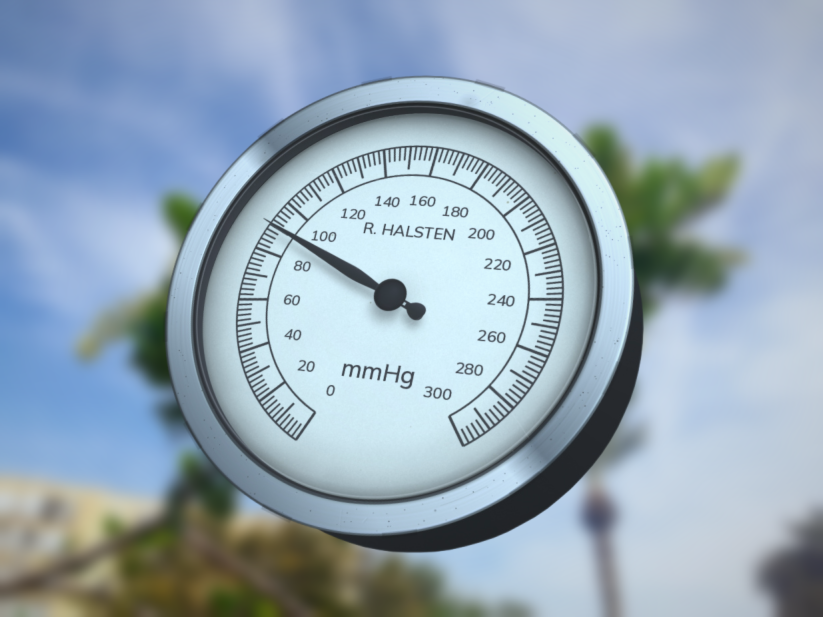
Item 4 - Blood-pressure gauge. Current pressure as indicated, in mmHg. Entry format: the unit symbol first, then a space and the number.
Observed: mmHg 90
